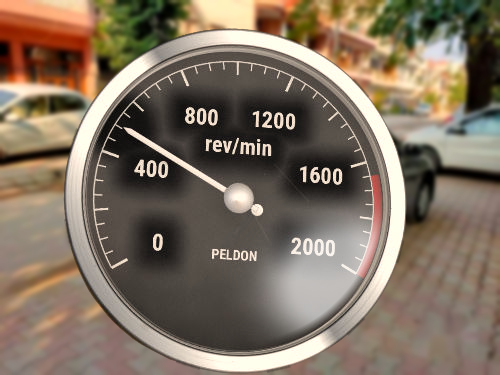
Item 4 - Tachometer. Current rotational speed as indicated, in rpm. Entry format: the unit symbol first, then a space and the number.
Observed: rpm 500
